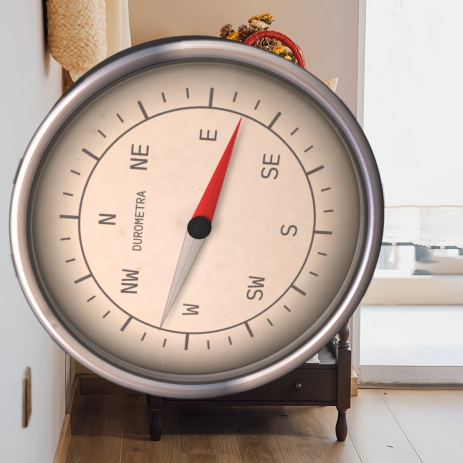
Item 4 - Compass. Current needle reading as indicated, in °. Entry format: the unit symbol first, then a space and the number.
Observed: ° 105
